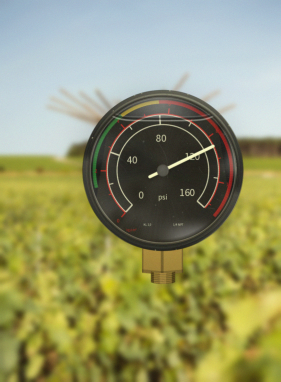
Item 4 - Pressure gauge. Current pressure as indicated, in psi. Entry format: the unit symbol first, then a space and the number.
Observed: psi 120
